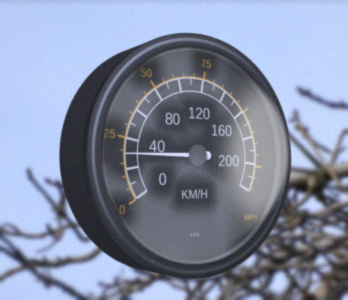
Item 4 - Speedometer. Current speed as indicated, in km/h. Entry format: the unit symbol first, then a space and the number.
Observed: km/h 30
